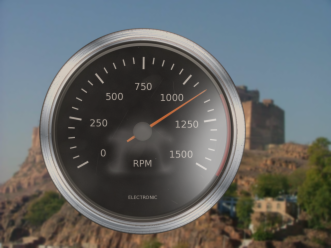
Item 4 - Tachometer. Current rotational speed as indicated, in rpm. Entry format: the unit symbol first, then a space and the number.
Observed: rpm 1100
